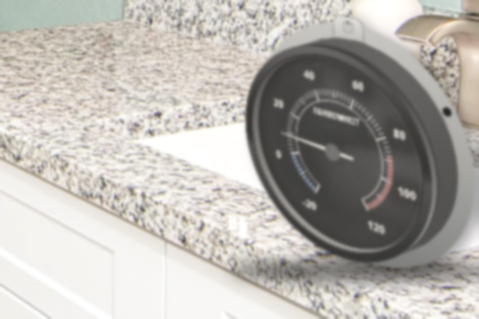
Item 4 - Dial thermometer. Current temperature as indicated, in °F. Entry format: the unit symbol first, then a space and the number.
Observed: °F 10
